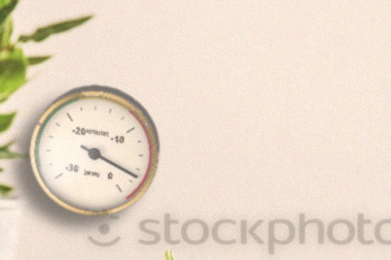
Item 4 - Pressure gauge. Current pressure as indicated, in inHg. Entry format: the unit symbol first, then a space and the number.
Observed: inHg -3
